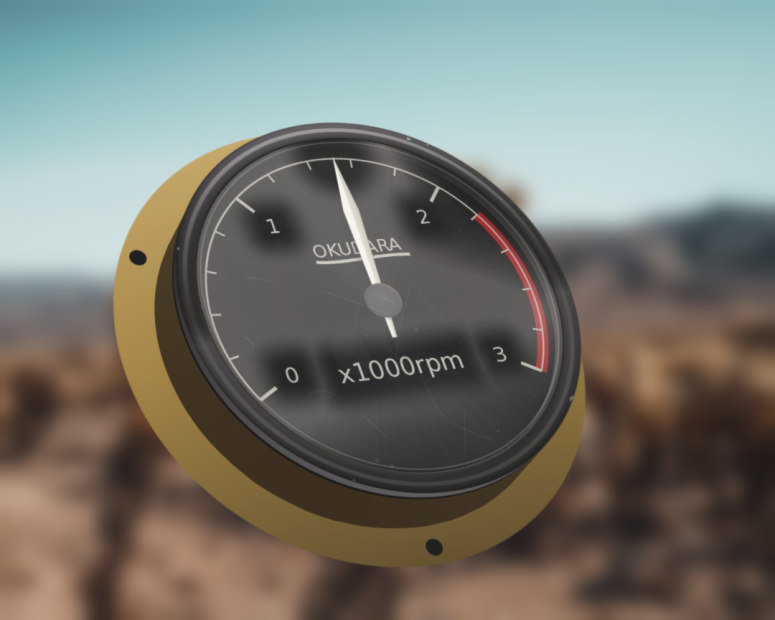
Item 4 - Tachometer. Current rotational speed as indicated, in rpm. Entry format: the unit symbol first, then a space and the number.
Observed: rpm 1500
